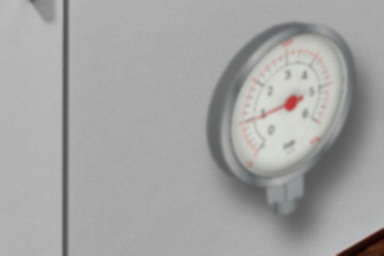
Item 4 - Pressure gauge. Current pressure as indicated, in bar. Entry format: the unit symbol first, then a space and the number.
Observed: bar 1
